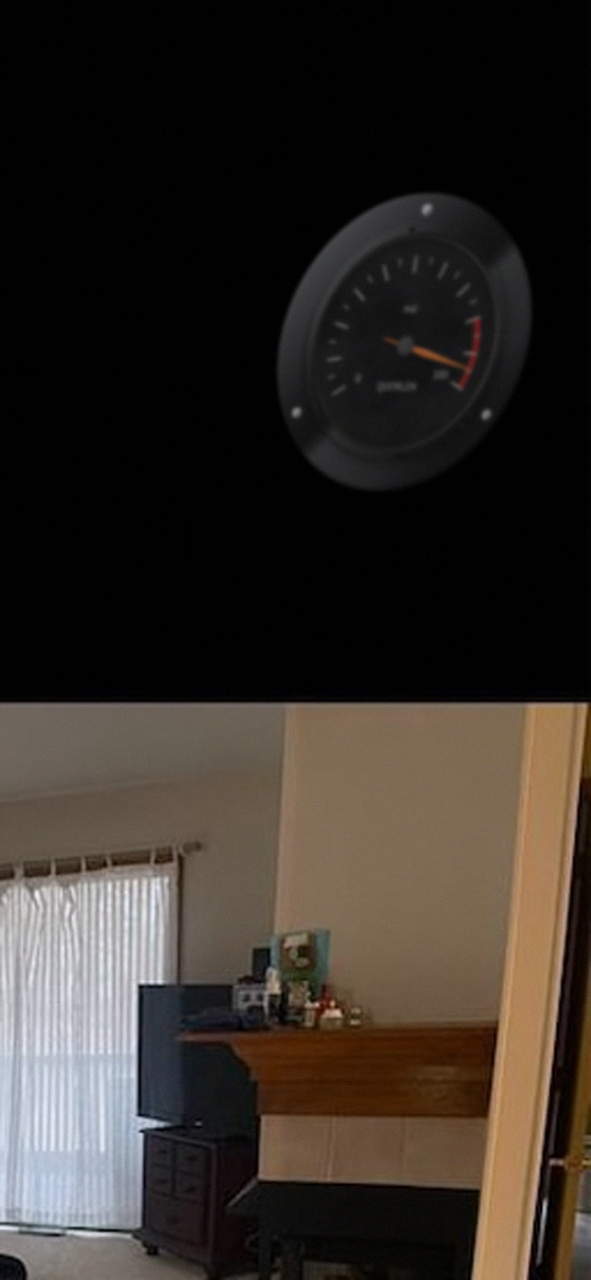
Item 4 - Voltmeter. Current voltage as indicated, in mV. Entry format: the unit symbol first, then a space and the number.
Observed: mV 95
